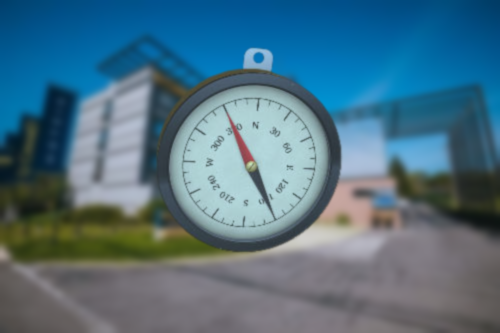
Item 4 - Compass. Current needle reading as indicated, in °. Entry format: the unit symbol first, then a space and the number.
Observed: ° 330
